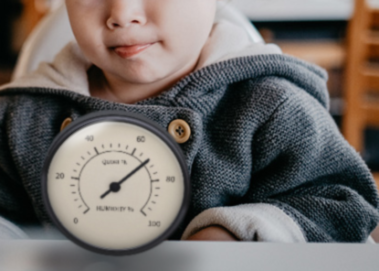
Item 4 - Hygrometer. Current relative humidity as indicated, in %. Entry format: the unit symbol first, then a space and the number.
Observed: % 68
